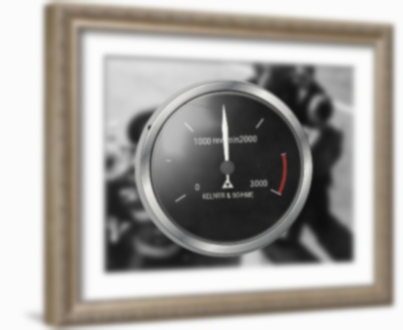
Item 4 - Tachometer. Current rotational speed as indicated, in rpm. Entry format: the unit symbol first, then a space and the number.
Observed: rpm 1500
